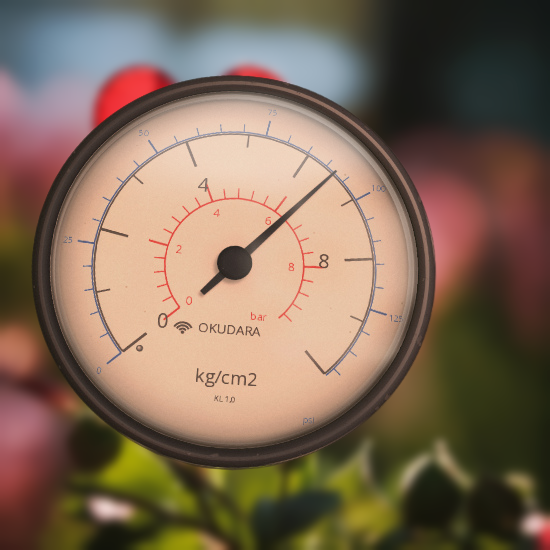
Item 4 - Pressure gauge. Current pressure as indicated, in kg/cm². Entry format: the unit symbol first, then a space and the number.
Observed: kg/cm² 6.5
